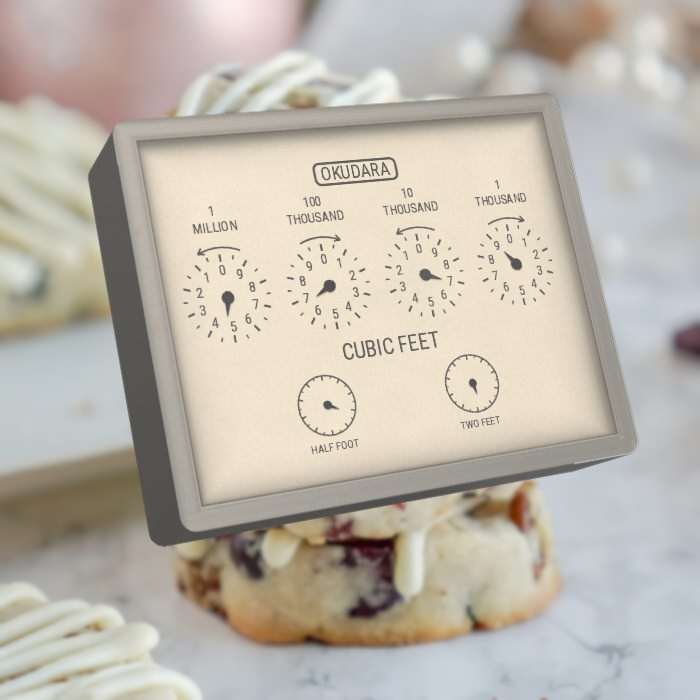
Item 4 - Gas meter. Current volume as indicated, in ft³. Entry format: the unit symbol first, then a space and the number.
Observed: ft³ 466900
